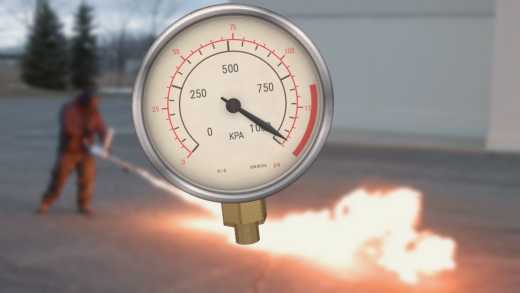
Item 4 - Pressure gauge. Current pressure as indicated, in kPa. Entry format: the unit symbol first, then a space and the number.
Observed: kPa 975
